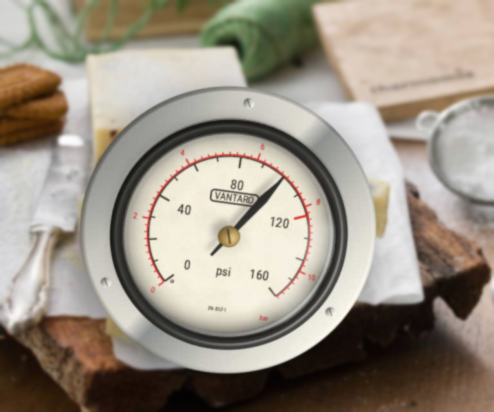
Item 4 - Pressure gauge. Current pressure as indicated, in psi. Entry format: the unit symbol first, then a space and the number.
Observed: psi 100
